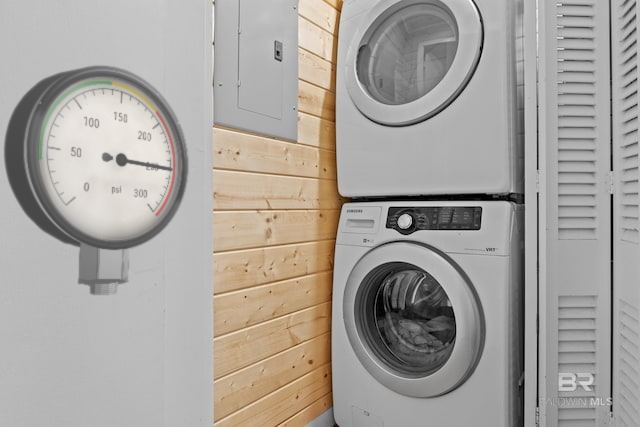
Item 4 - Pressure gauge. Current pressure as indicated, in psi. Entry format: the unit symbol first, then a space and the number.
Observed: psi 250
